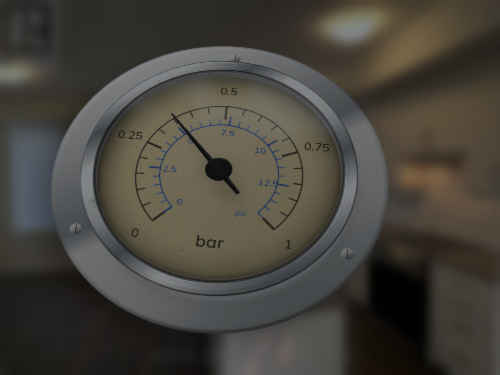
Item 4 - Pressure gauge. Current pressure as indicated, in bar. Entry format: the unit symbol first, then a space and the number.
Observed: bar 0.35
